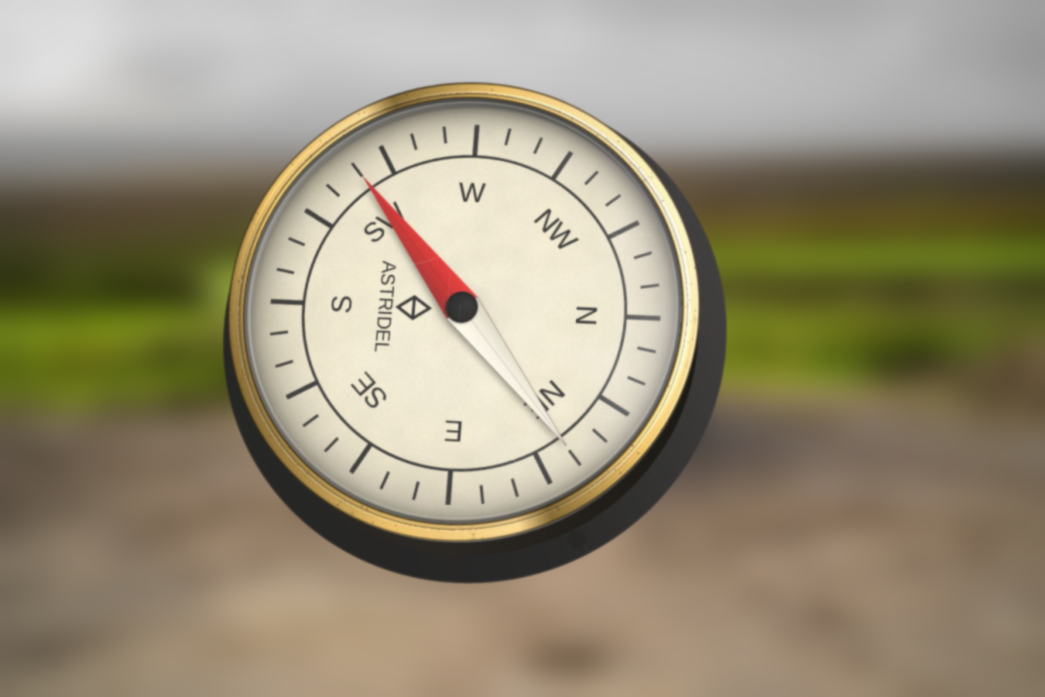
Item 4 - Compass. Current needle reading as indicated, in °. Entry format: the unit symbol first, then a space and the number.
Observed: ° 230
